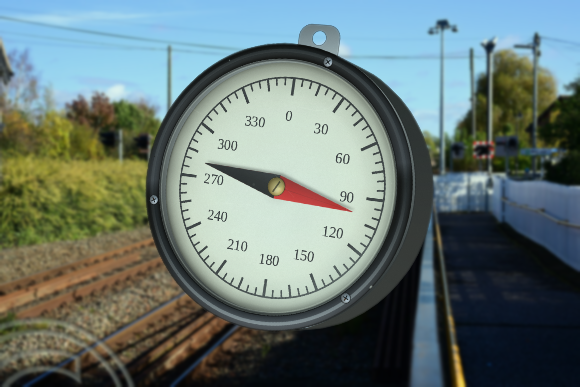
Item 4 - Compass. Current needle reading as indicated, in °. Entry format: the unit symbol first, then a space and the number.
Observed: ° 100
